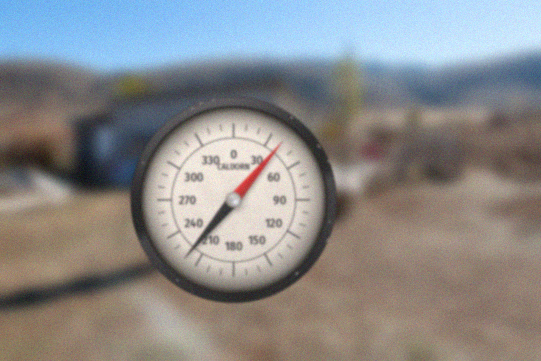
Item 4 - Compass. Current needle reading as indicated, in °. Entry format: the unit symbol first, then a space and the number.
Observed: ° 40
